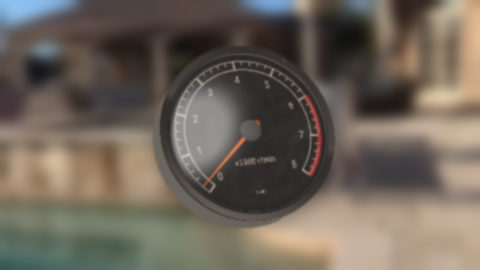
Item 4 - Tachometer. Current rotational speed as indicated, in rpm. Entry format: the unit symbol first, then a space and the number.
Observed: rpm 200
